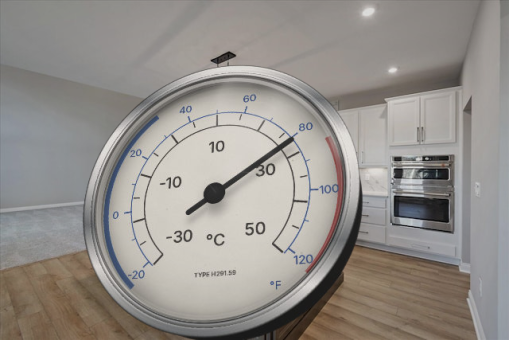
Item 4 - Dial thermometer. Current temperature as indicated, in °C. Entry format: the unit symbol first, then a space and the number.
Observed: °C 27.5
